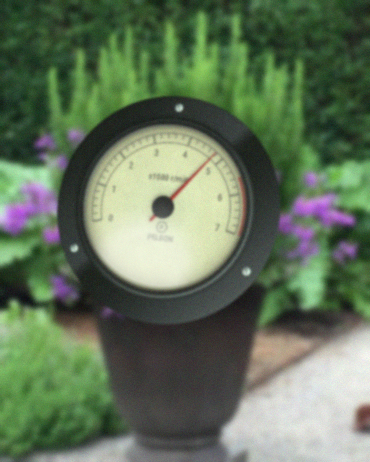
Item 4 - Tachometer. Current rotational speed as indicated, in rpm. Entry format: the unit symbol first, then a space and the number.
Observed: rpm 4800
